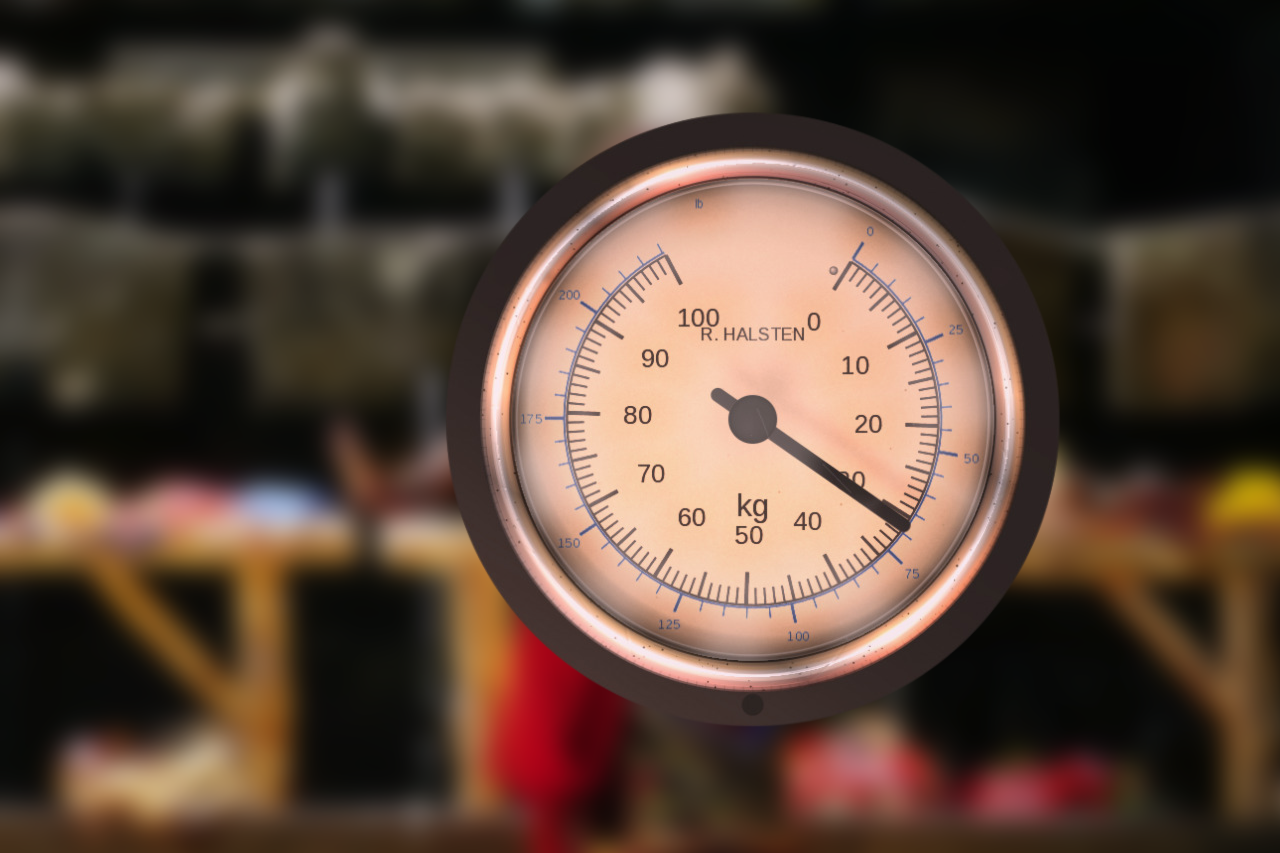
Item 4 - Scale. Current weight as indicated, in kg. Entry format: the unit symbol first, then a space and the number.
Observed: kg 31
